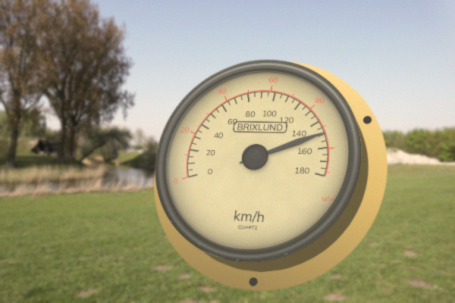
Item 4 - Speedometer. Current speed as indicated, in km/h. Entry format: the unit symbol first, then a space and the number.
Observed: km/h 150
